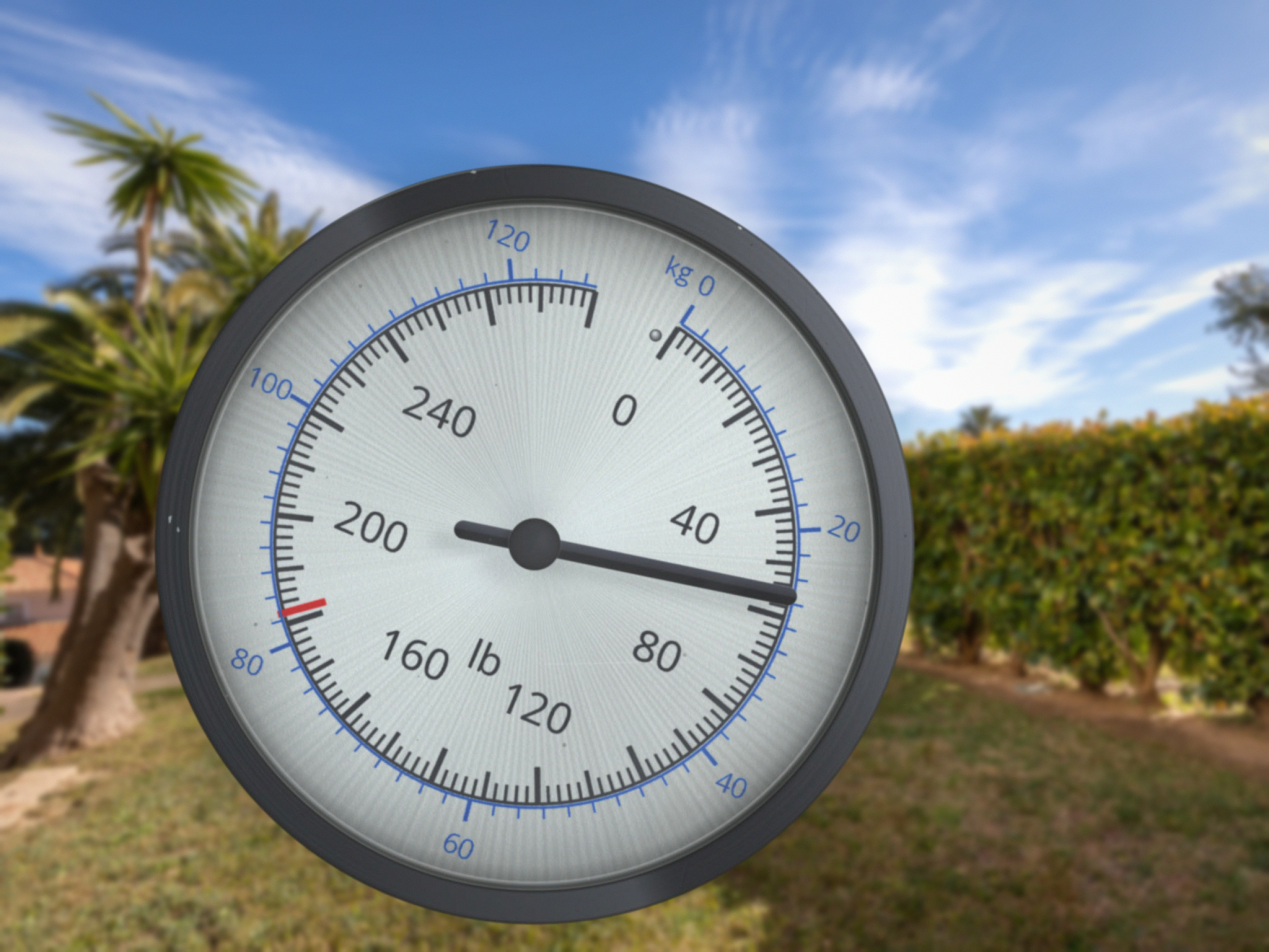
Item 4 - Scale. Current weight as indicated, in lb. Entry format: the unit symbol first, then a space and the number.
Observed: lb 56
